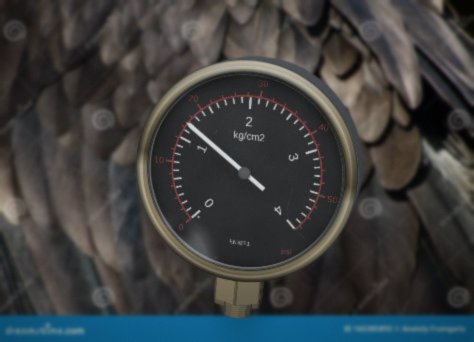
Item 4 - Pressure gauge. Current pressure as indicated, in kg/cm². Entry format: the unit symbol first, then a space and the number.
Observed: kg/cm² 1.2
